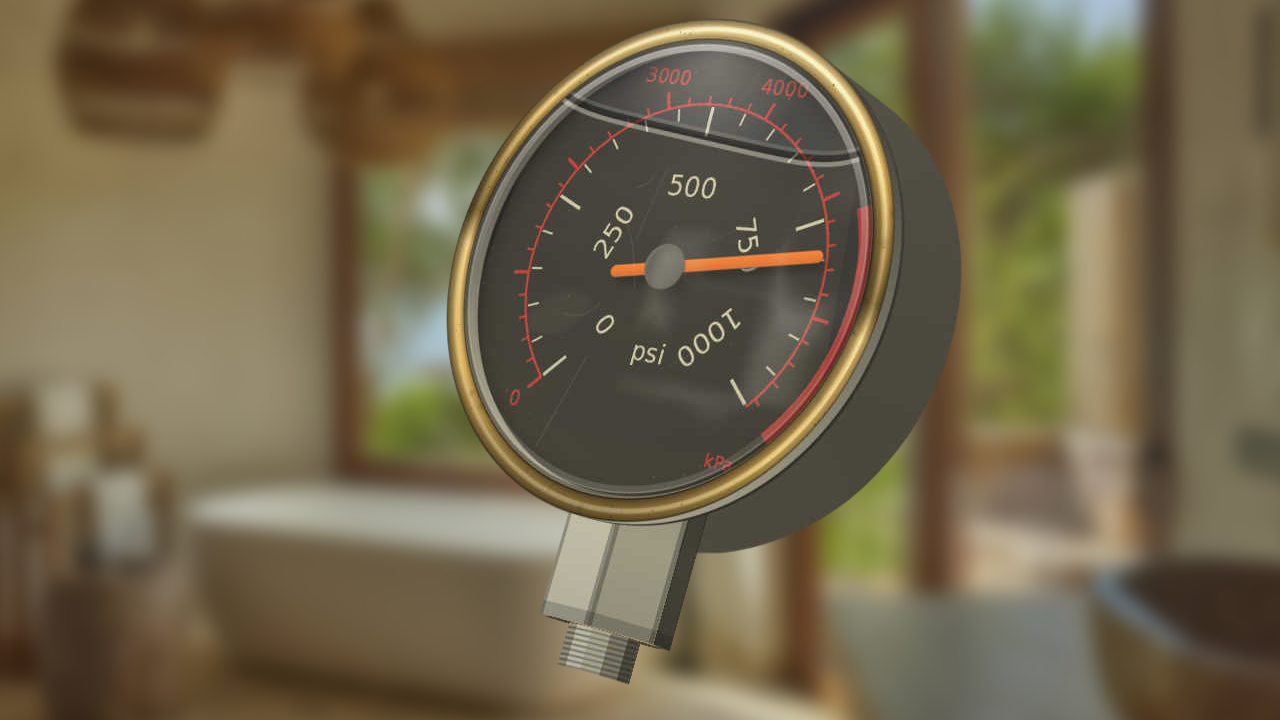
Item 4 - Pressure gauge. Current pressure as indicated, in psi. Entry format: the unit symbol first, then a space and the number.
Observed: psi 800
